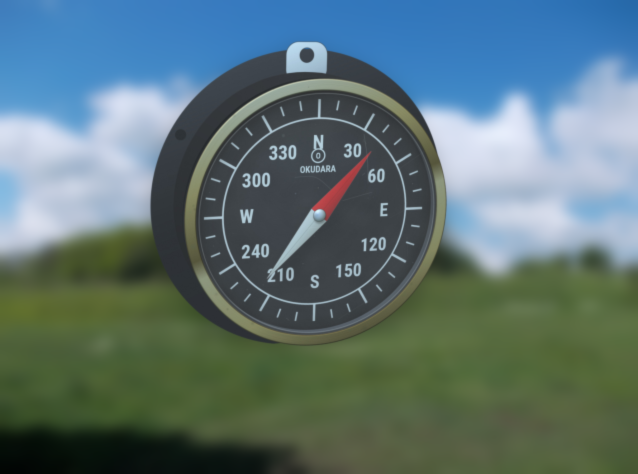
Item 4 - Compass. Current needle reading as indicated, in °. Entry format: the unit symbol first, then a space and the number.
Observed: ° 40
